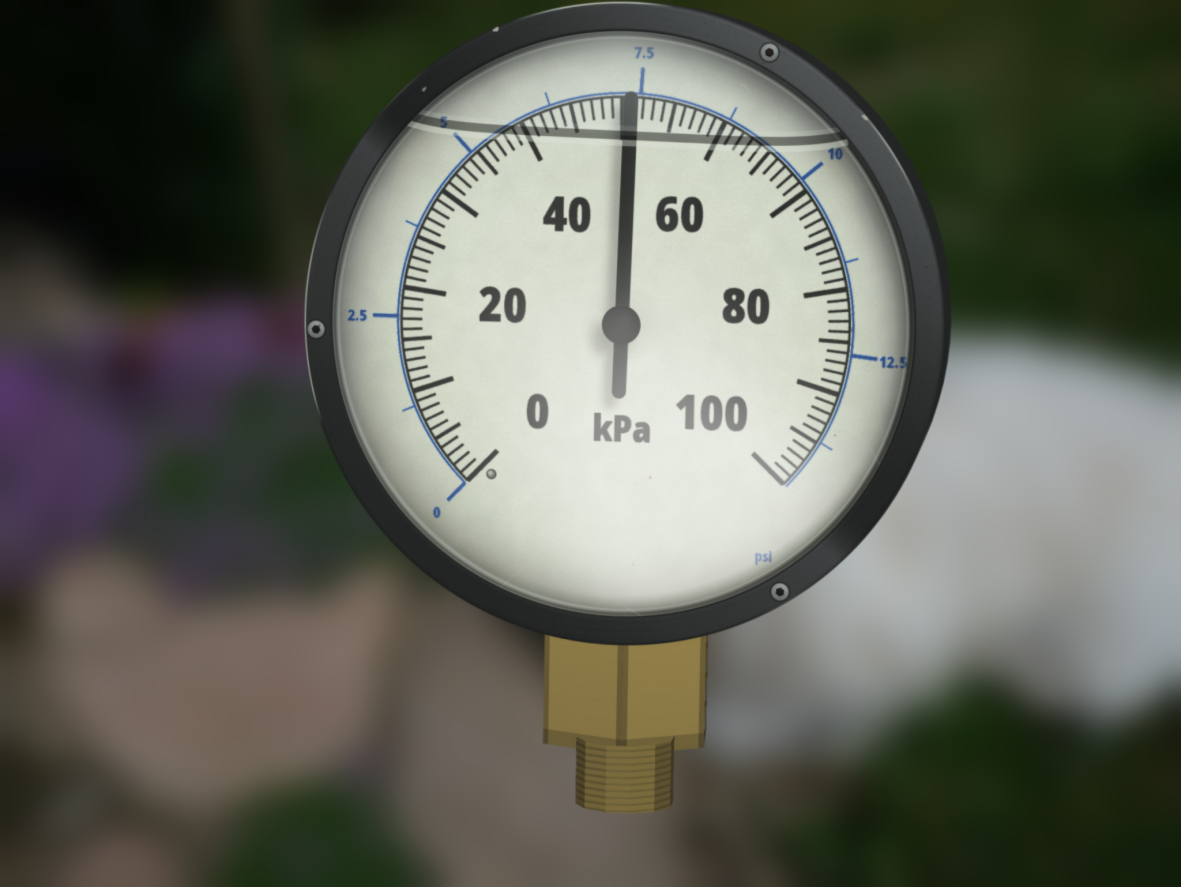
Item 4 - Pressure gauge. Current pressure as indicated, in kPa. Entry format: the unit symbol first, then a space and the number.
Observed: kPa 51
